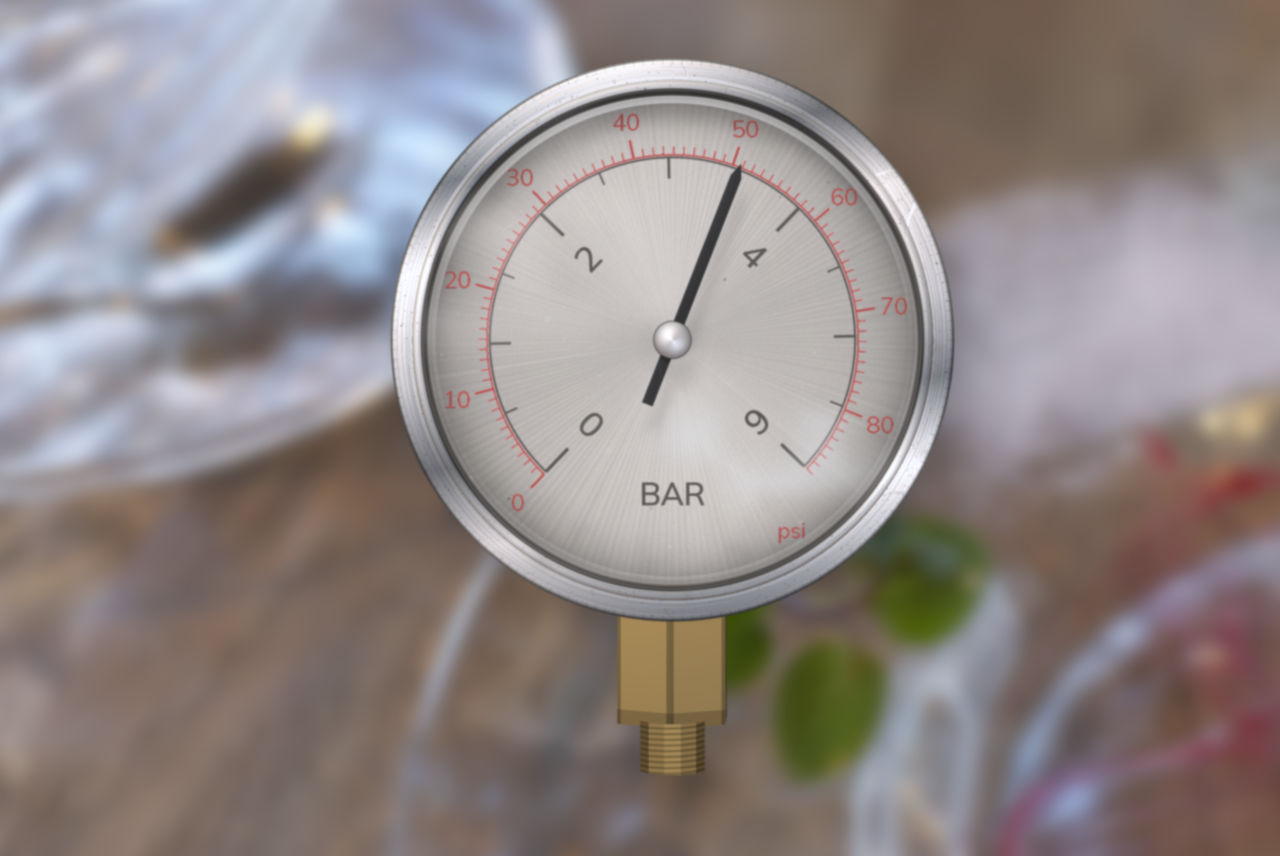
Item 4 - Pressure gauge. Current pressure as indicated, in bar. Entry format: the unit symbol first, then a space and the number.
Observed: bar 3.5
